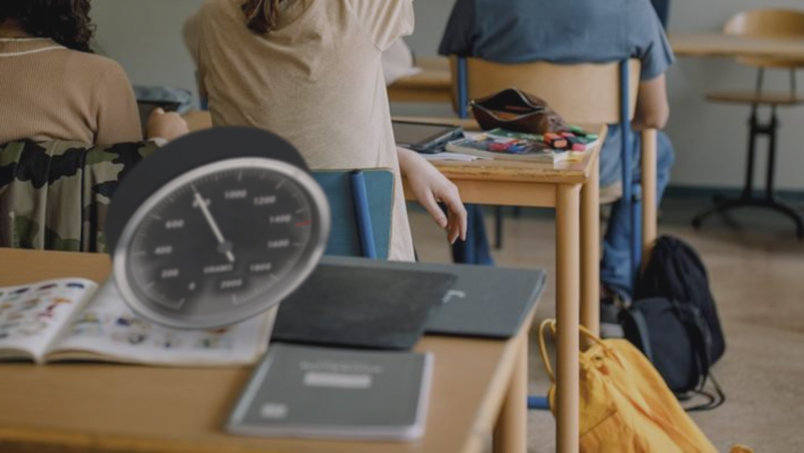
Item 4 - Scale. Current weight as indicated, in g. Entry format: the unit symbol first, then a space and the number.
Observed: g 800
